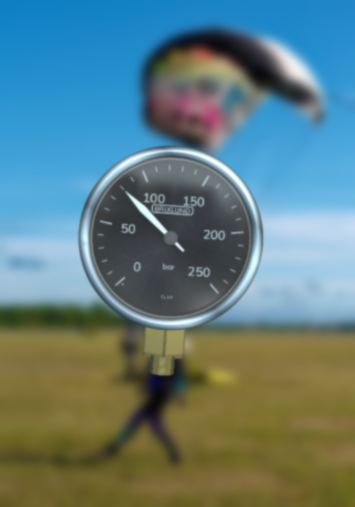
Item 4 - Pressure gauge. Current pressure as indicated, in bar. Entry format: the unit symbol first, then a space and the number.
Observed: bar 80
